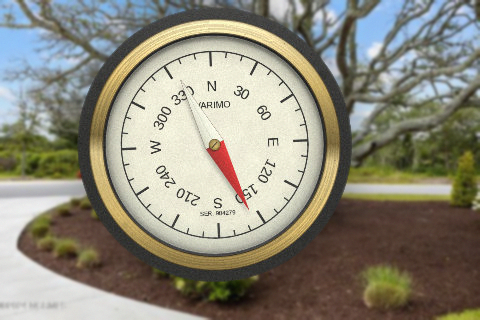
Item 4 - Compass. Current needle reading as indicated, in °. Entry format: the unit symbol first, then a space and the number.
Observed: ° 155
